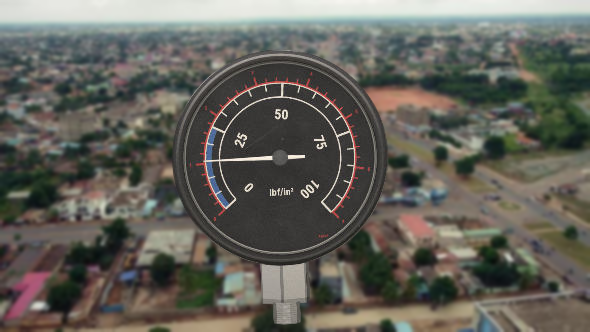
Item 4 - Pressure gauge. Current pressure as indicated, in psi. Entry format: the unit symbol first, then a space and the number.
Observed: psi 15
